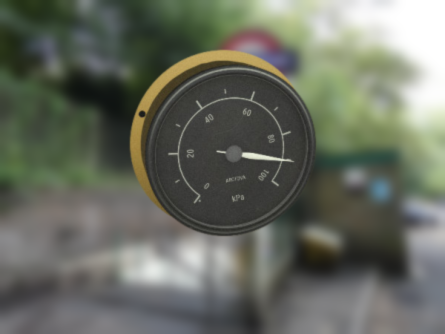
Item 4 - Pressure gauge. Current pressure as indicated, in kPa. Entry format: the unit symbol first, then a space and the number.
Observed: kPa 90
